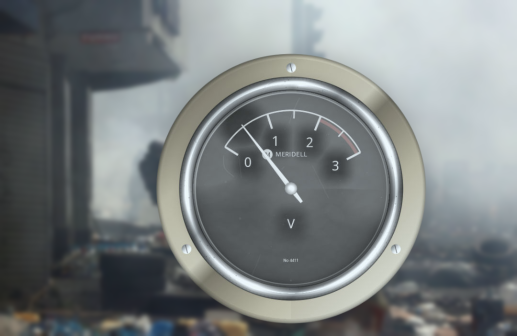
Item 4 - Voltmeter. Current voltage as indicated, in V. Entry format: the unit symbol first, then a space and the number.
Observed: V 0.5
